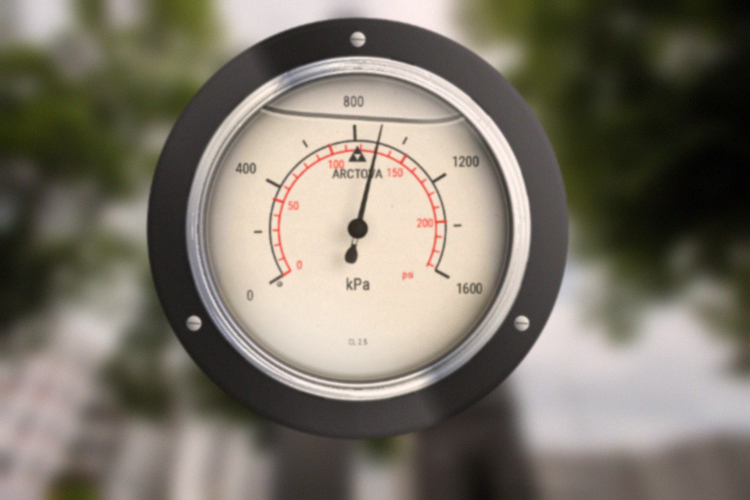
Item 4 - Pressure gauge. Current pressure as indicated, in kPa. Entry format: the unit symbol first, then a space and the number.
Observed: kPa 900
